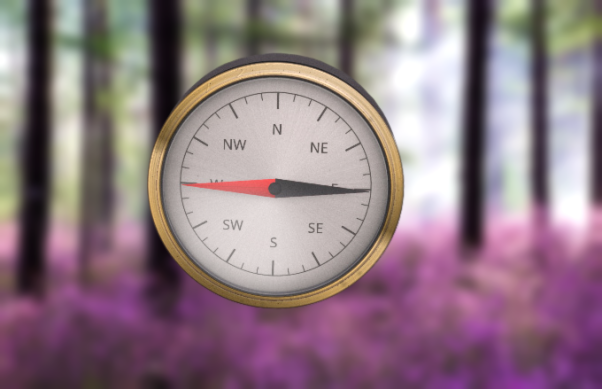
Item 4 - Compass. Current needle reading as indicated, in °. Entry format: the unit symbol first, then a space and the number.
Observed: ° 270
